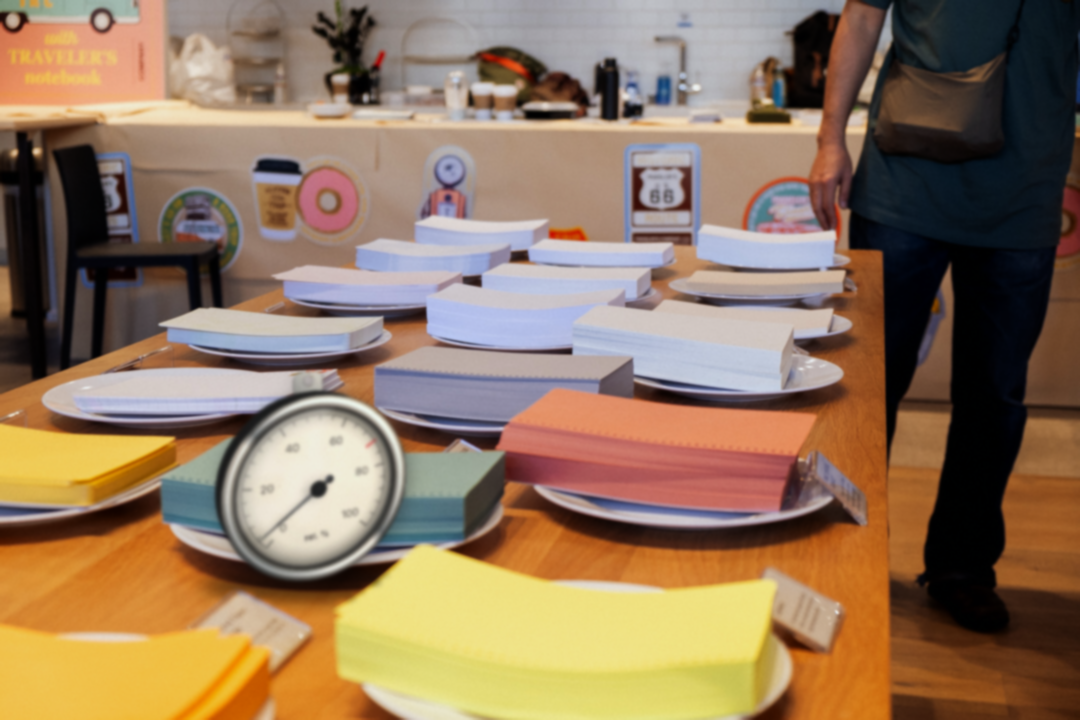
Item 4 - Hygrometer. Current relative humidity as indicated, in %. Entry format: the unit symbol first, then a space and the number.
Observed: % 4
